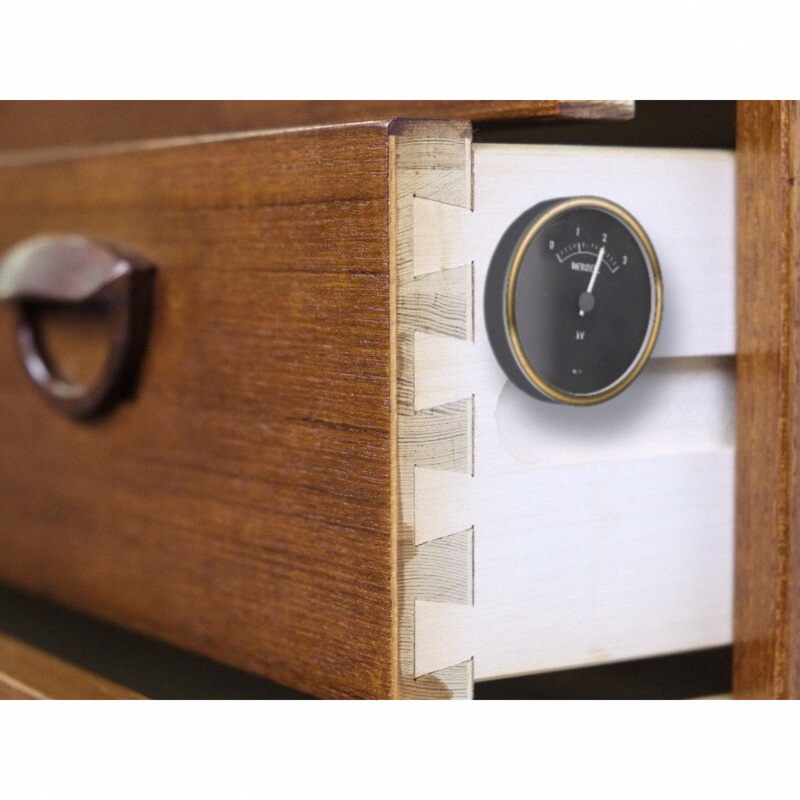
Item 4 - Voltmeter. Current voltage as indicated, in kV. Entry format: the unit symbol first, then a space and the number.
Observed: kV 2
